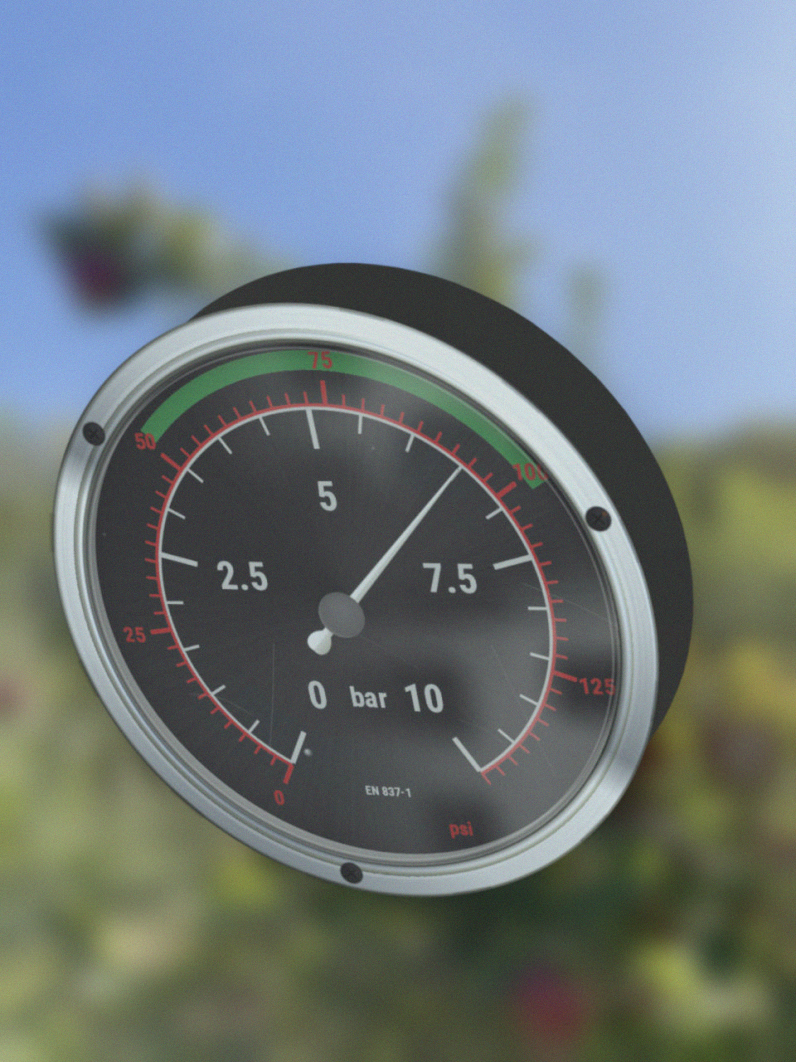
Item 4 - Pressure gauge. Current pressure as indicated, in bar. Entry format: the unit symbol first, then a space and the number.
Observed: bar 6.5
